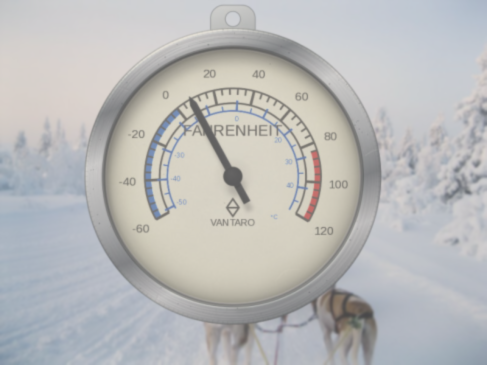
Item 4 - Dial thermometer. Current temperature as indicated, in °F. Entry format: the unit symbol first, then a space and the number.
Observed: °F 8
